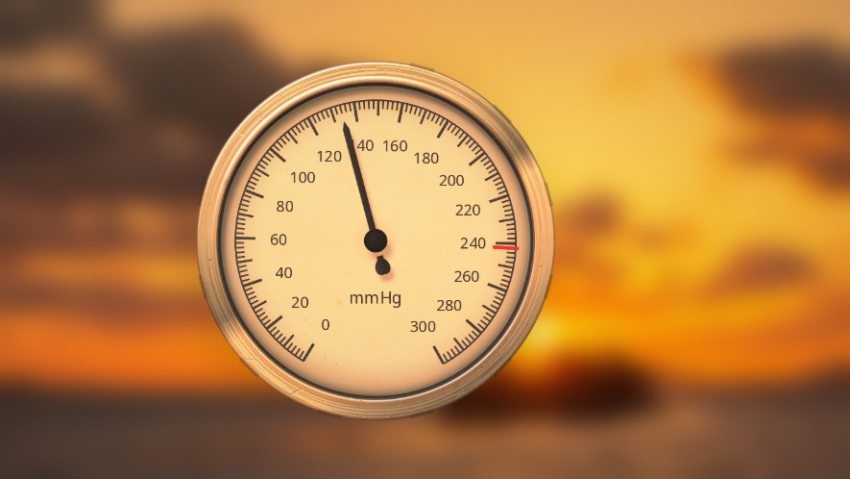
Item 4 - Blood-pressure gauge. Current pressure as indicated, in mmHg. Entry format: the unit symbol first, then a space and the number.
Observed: mmHg 134
